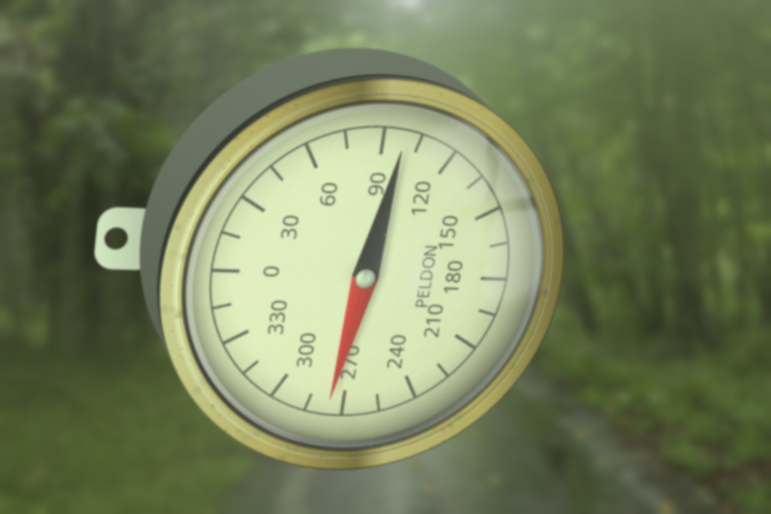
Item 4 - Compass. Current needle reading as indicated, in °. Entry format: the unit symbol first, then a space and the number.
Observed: ° 277.5
